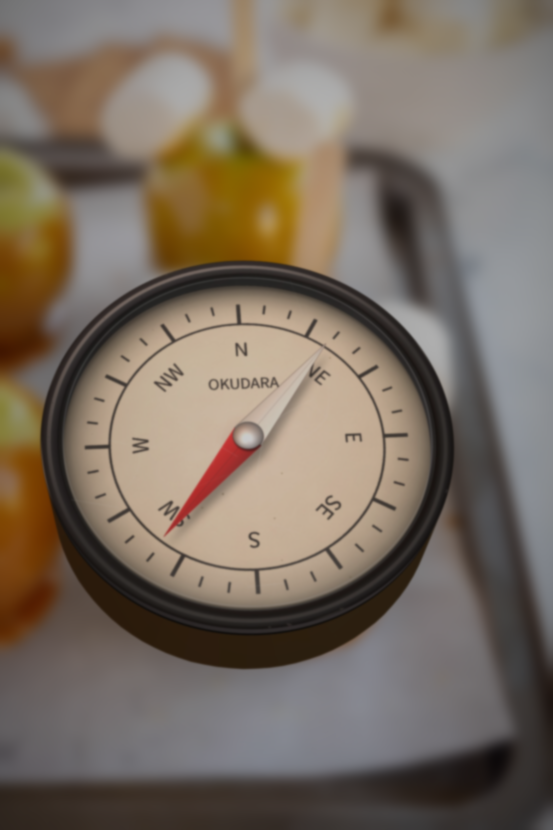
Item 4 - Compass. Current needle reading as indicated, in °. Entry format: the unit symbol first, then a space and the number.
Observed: ° 220
